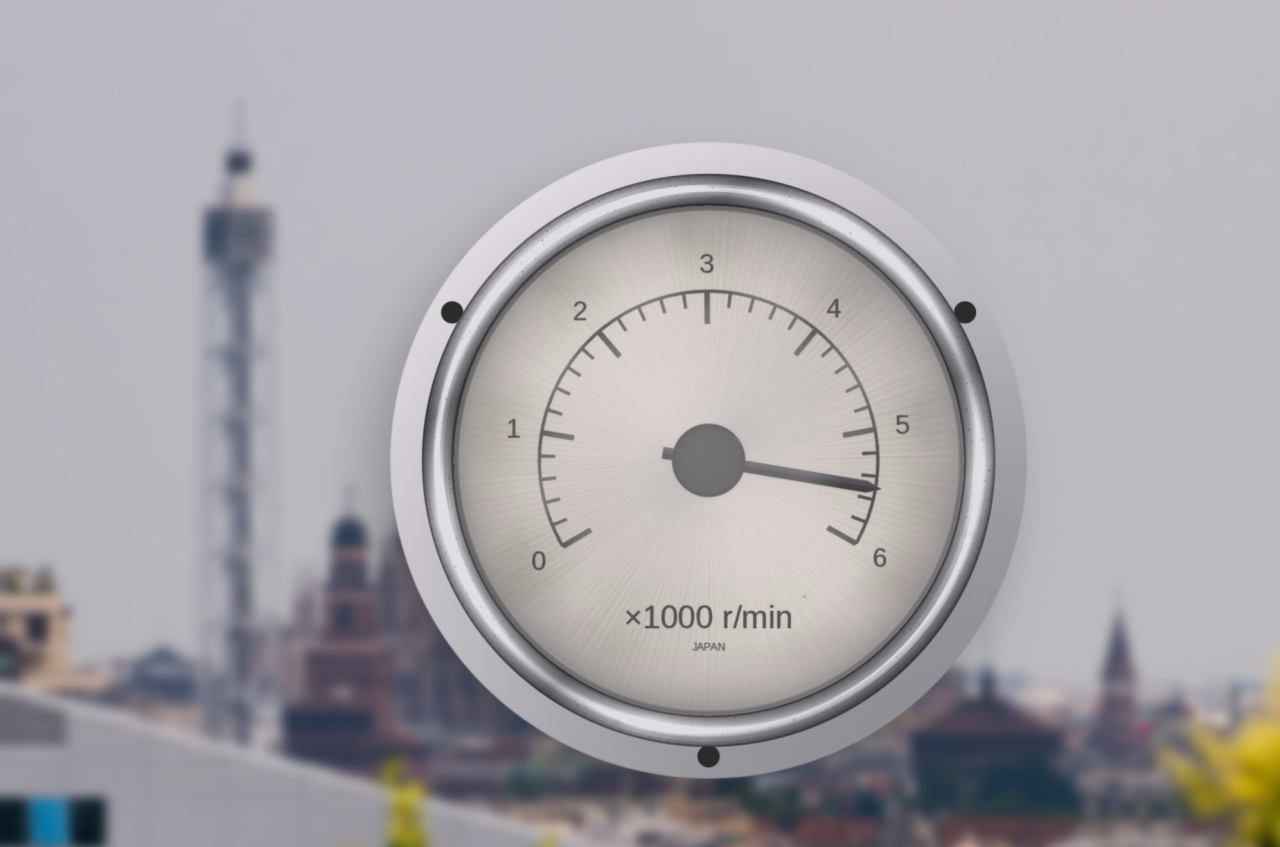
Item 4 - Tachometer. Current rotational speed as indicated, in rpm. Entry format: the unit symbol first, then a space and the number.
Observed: rpm 5500
